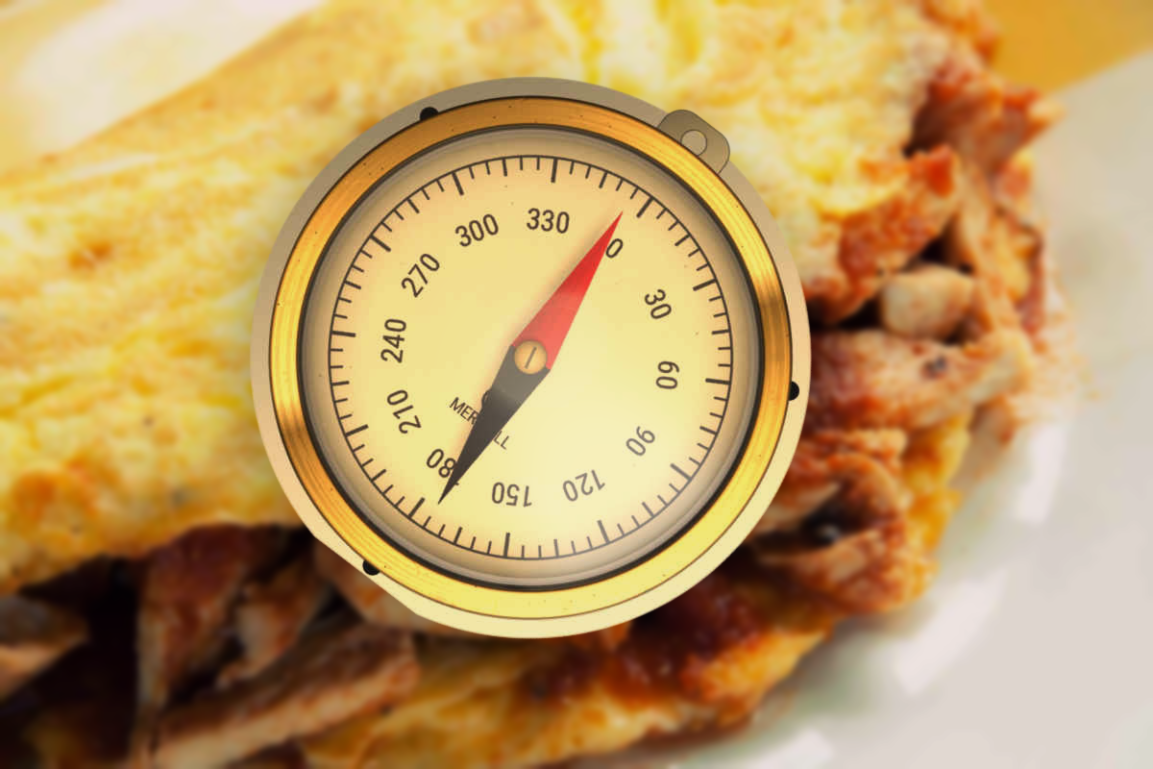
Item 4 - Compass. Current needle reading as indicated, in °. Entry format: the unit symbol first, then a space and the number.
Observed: ° 355
